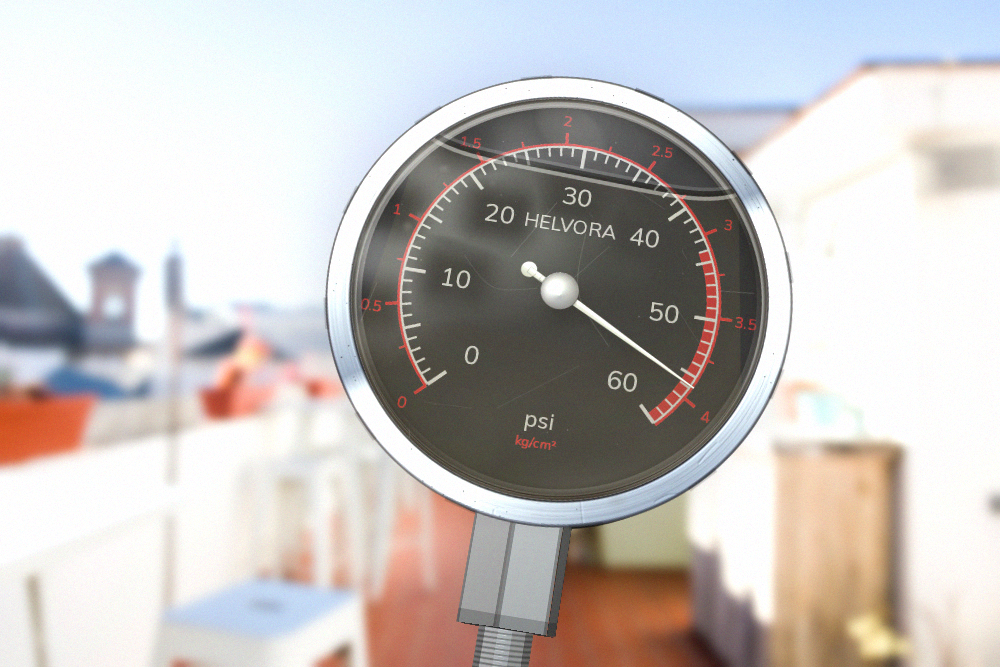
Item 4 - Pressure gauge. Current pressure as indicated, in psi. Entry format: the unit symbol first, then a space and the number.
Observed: psi 56
